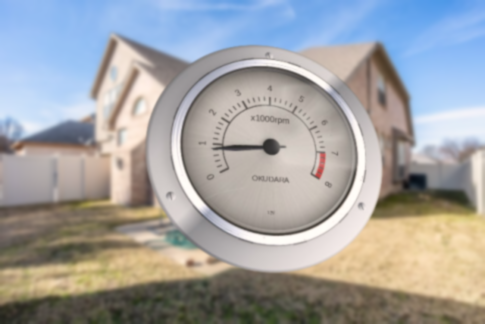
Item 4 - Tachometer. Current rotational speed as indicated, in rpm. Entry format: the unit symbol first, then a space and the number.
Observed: rpm 800
